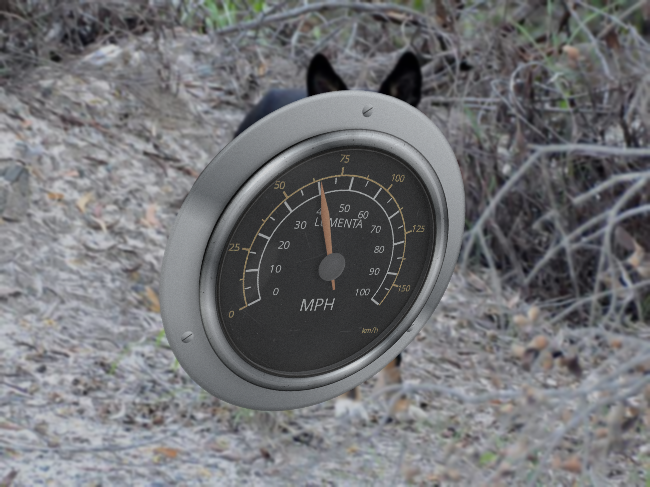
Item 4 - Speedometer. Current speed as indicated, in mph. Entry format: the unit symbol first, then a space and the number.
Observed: mph 40
